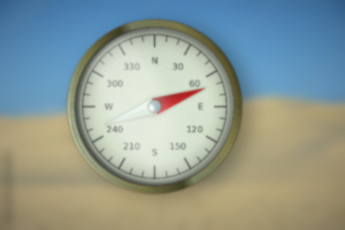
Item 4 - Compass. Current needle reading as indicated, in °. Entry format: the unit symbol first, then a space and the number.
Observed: ° 70
